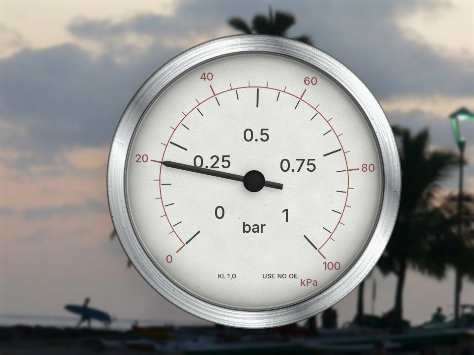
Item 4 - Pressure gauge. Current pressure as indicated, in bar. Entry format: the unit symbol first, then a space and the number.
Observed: bar 0.2
